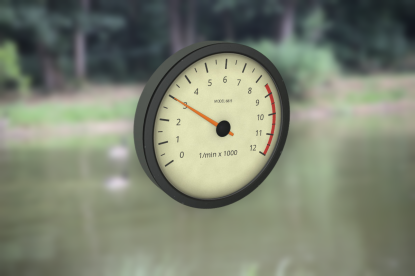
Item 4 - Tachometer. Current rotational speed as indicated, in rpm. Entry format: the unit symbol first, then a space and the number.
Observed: rpm 3000
